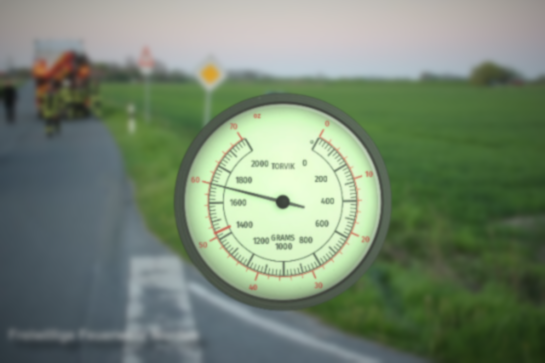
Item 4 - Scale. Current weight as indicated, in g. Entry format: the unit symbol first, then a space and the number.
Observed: g 1700
